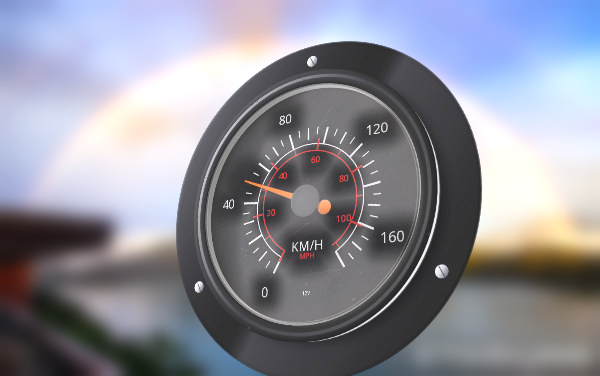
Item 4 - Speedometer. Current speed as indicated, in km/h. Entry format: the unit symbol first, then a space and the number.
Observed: km/h 50
